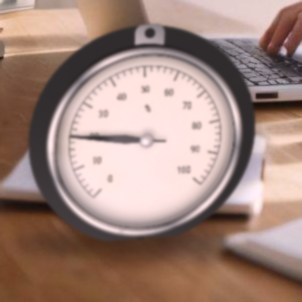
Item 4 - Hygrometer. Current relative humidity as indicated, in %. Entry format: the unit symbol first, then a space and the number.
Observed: % 20
